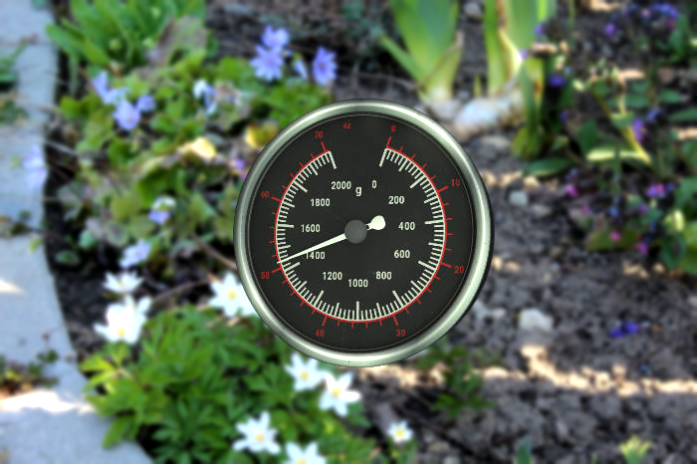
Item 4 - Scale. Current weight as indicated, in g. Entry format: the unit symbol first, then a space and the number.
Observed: g 1440
